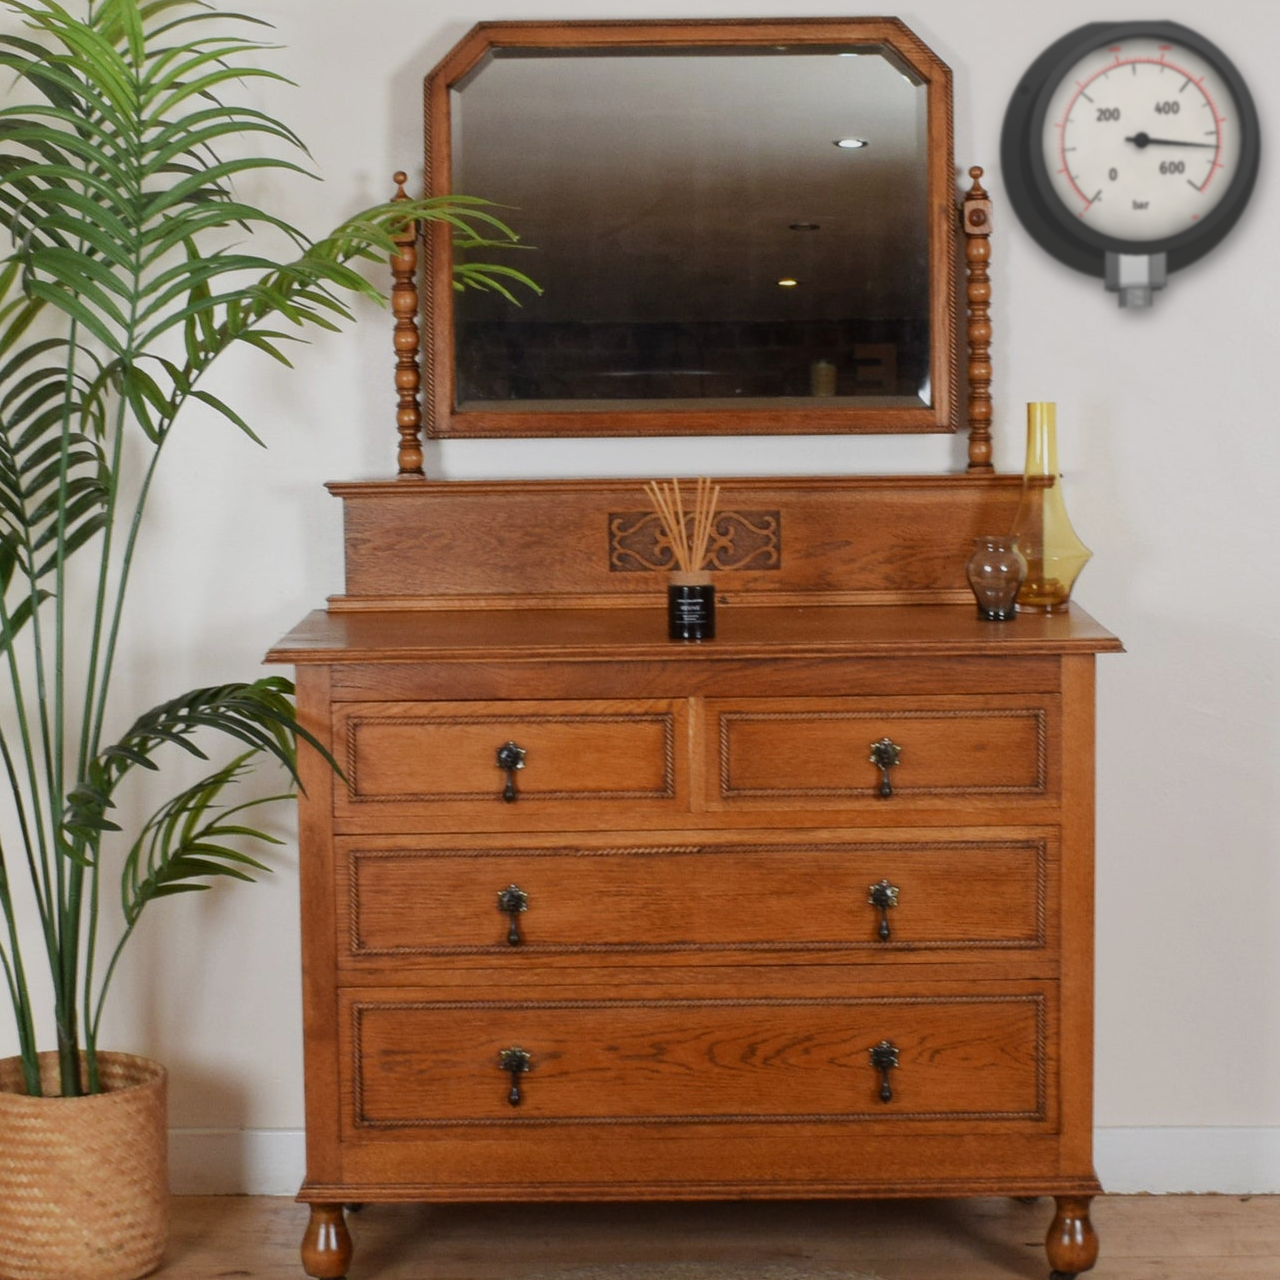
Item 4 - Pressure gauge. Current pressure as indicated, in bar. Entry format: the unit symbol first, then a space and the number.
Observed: bar 525
